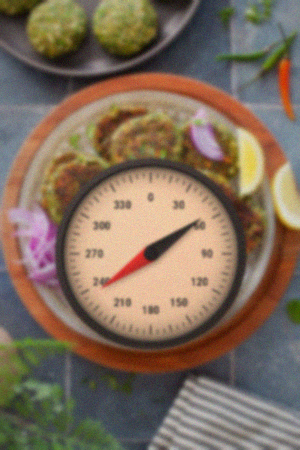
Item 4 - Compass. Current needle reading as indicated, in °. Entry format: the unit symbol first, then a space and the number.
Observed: ° 235
